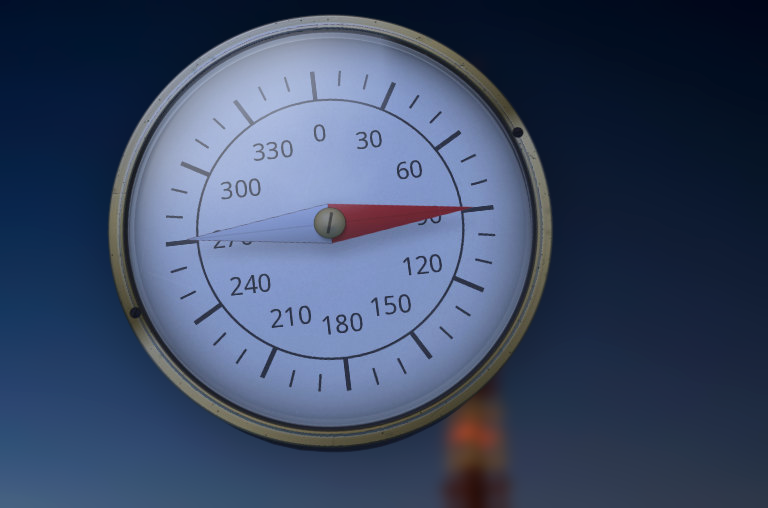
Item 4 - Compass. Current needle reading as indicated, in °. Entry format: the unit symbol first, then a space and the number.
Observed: ° 90
